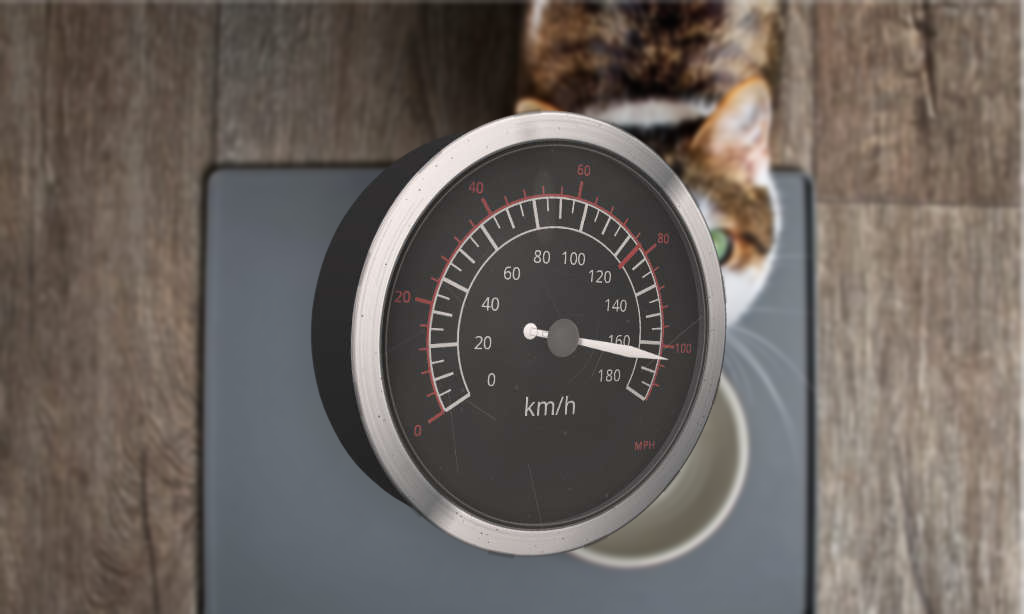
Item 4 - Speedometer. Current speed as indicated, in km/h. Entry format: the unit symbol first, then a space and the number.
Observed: km/h 165
